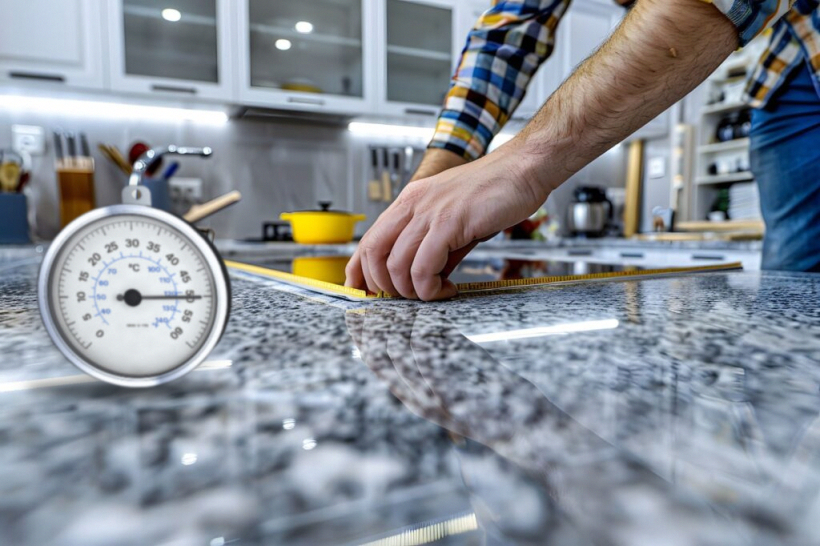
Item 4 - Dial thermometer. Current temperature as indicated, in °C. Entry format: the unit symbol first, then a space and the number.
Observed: °C 50
